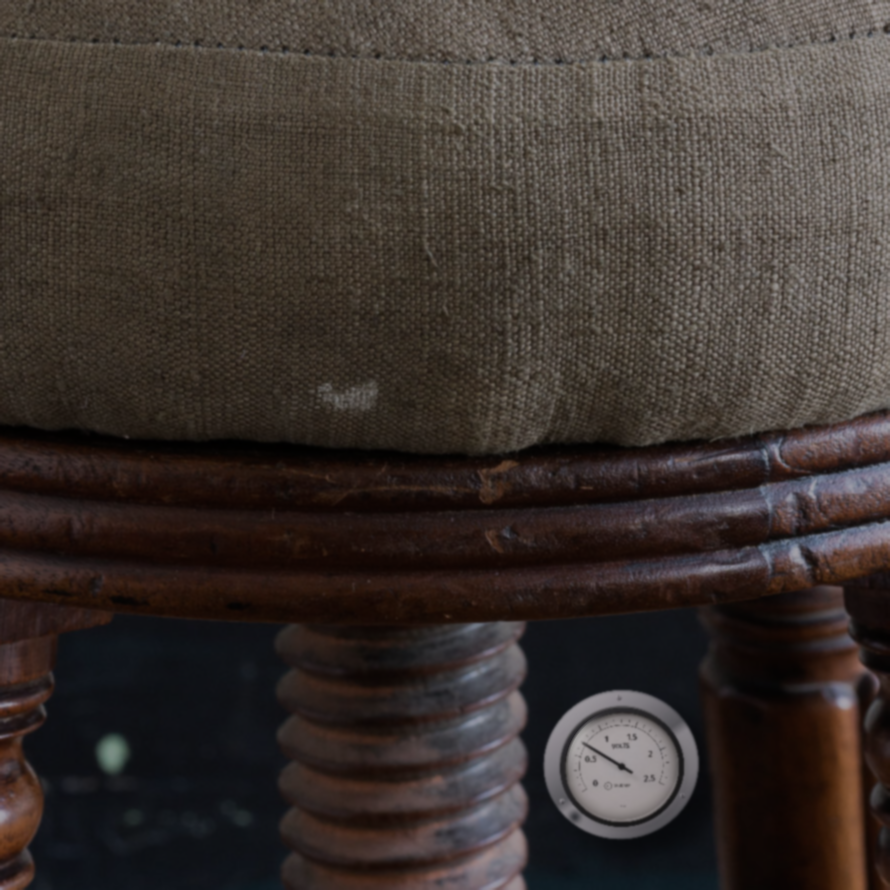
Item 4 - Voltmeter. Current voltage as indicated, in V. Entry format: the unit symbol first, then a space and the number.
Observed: V 0.7
